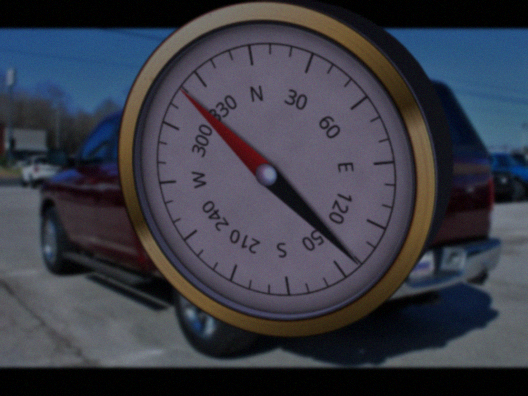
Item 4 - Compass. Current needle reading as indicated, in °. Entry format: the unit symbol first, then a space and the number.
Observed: ° 320
